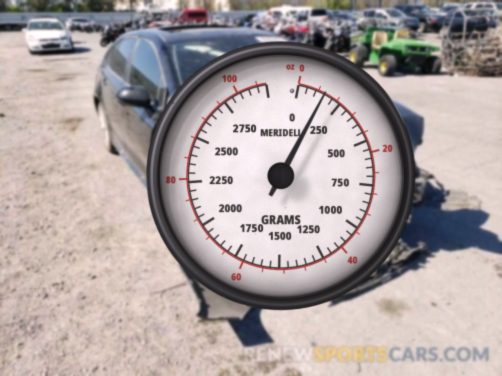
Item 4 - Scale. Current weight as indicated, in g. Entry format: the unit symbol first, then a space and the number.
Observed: g 150
